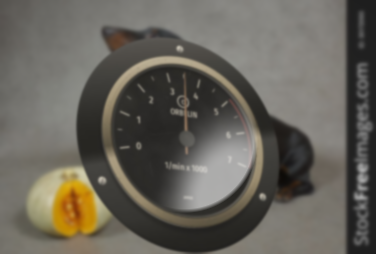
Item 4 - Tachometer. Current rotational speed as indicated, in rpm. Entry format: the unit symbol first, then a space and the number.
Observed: rpm 3500
